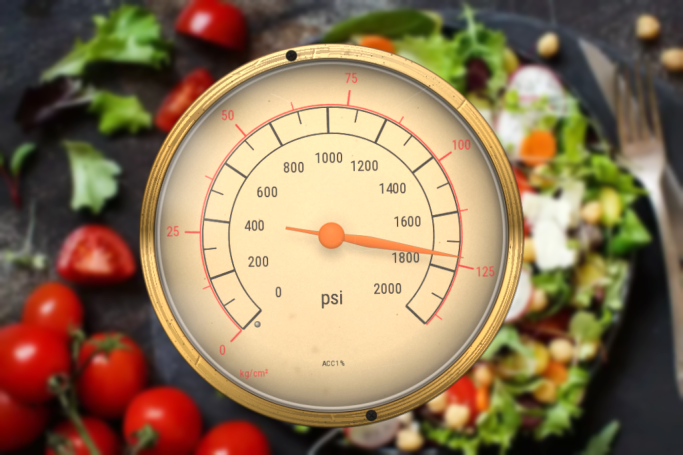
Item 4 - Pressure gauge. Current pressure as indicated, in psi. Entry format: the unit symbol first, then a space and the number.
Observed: psi 1750
